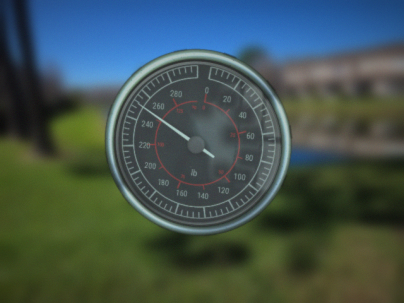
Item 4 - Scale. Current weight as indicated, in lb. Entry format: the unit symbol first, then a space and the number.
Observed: lb 252
